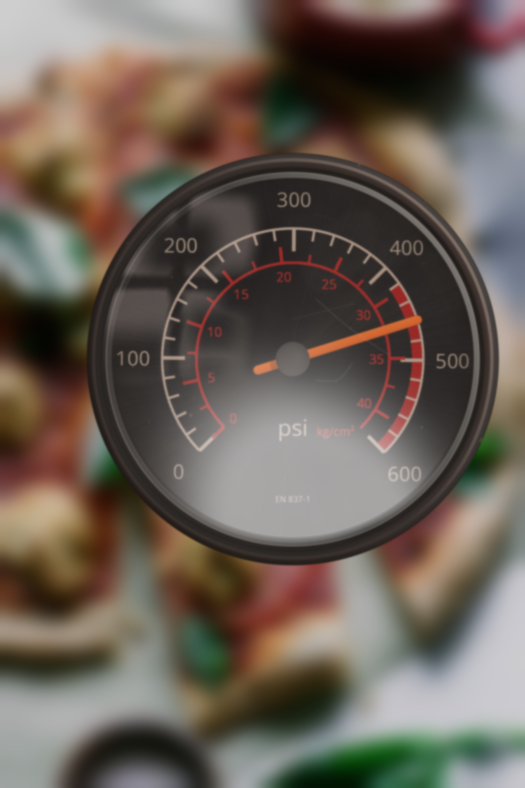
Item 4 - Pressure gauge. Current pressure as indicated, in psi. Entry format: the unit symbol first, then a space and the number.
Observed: psi 460
